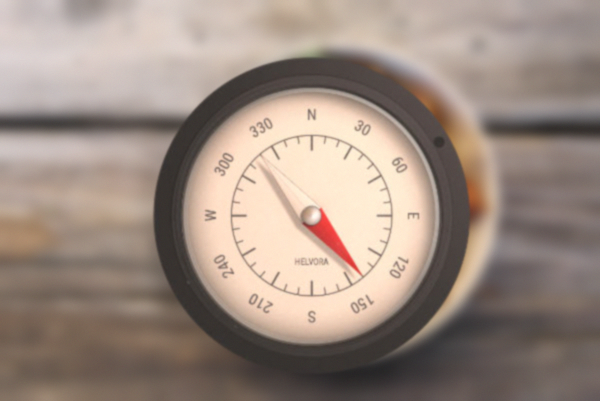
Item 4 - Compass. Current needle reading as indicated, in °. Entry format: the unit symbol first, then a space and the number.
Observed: ° 140
